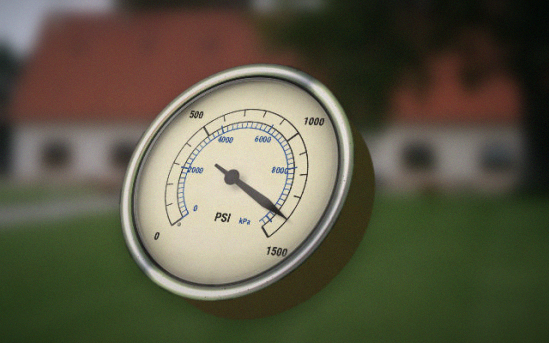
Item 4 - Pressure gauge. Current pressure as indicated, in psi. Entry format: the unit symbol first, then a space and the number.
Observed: psi 1400
